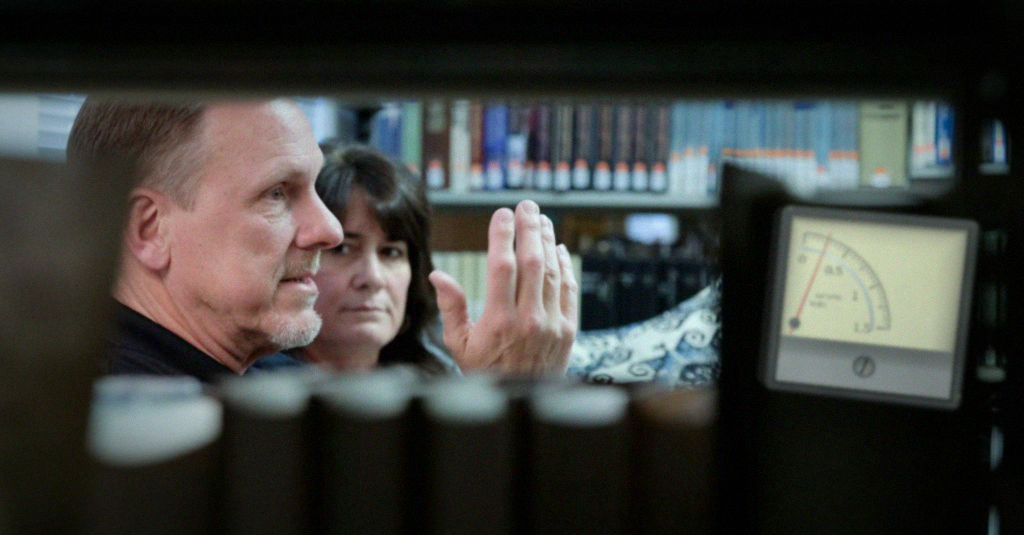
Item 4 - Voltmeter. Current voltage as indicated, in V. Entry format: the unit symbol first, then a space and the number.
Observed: V 0.25
